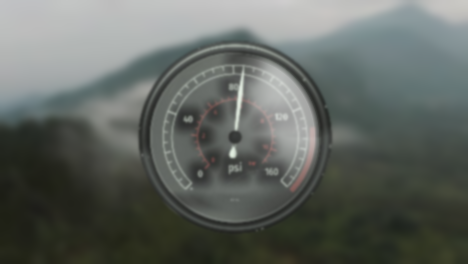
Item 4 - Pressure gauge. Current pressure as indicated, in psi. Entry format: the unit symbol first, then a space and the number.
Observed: psi 85
